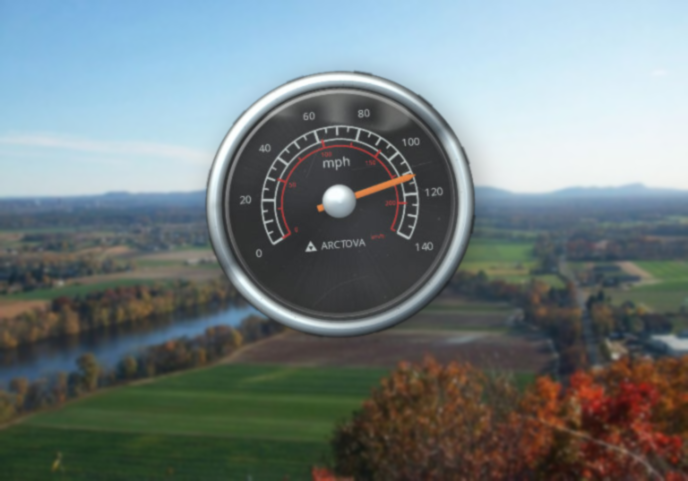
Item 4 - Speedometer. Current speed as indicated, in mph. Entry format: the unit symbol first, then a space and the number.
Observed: mph 112.5
